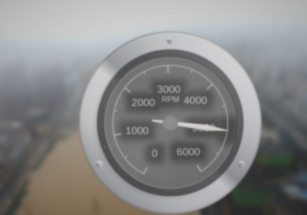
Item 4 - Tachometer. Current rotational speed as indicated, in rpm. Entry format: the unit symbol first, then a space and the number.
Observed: rpm 5000
